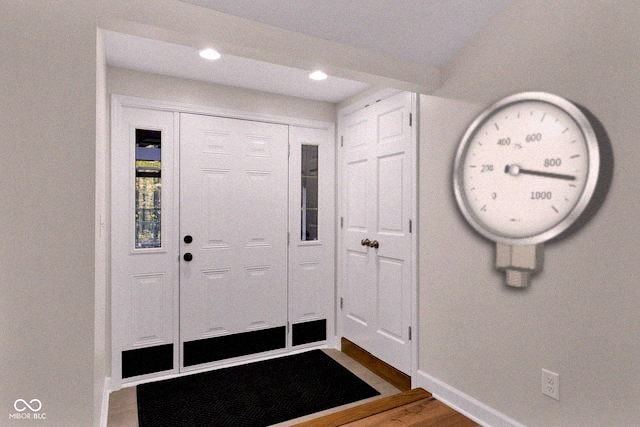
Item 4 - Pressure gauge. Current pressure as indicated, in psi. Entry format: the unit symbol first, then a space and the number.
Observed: psi 875
